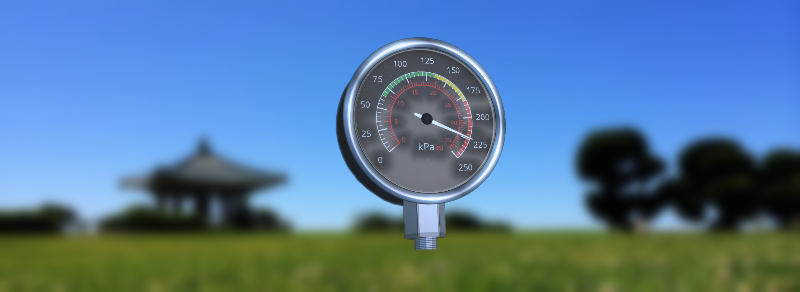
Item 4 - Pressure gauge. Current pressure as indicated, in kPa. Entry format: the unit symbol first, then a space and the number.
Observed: kPa 225
